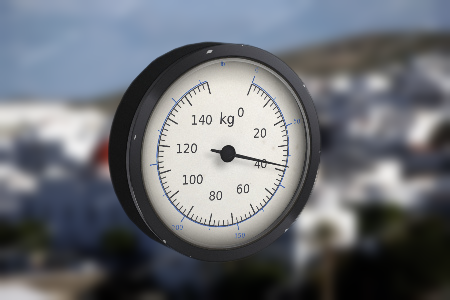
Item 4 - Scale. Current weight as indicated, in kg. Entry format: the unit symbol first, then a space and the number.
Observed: kg 38
